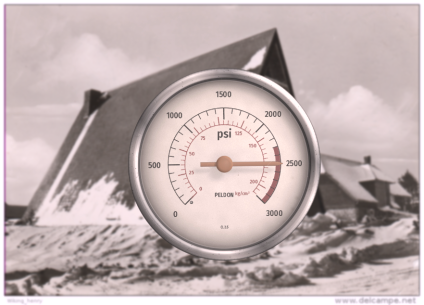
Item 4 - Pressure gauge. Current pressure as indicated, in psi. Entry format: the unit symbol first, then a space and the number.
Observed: psi 2500
